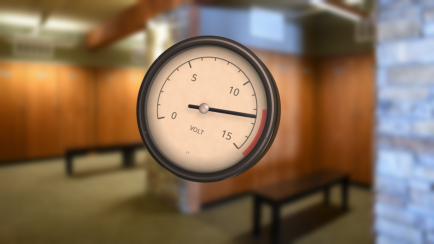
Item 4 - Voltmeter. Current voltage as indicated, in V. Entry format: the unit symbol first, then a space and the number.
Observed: V 12.5
